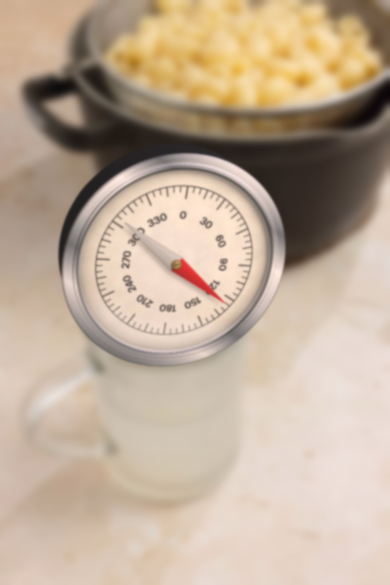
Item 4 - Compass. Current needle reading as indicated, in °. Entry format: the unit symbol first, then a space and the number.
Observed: ° 125
